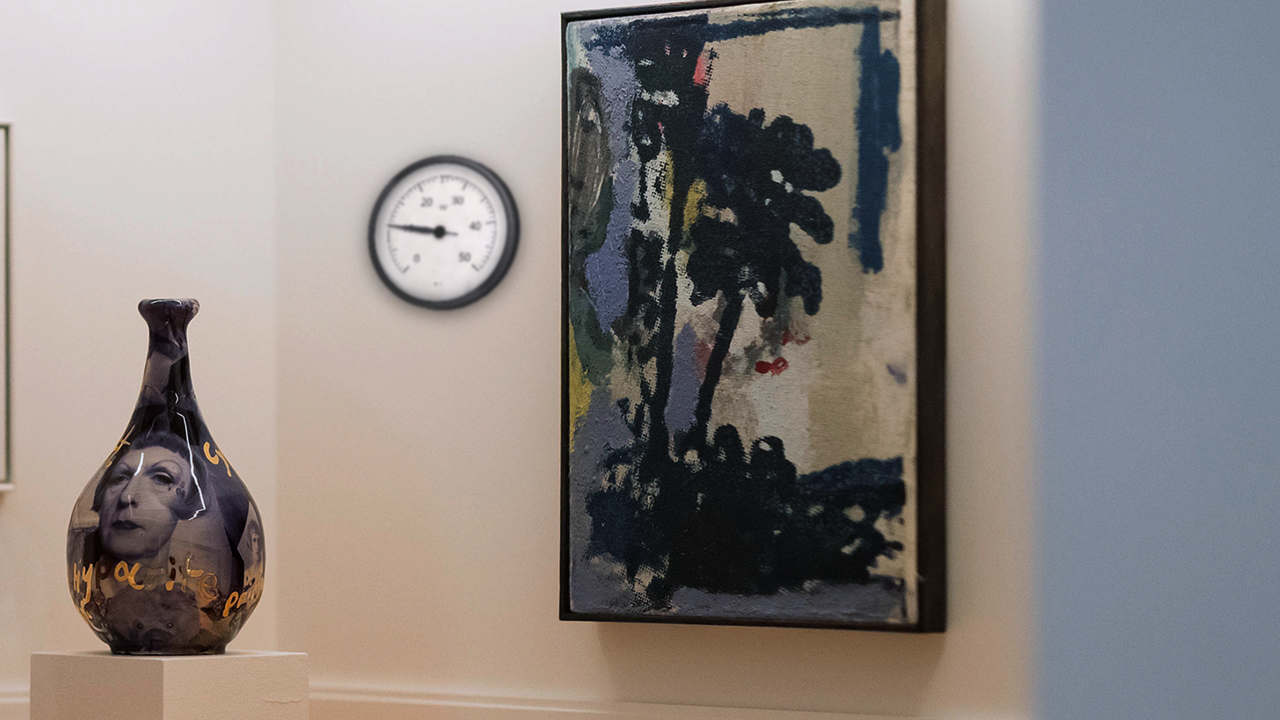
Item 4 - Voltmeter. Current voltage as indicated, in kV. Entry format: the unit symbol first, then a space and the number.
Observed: kV 10
